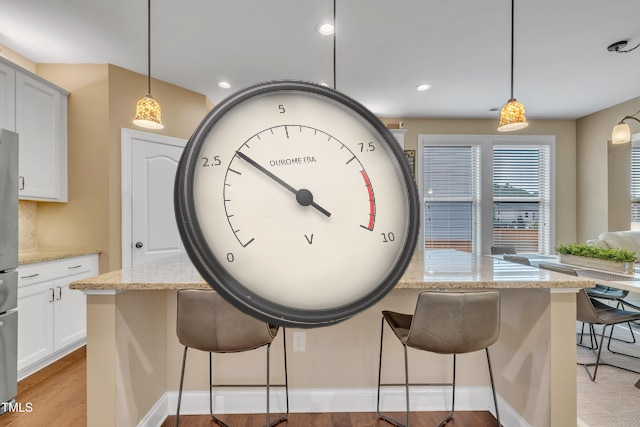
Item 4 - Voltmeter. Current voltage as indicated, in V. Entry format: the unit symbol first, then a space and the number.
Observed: V 3
